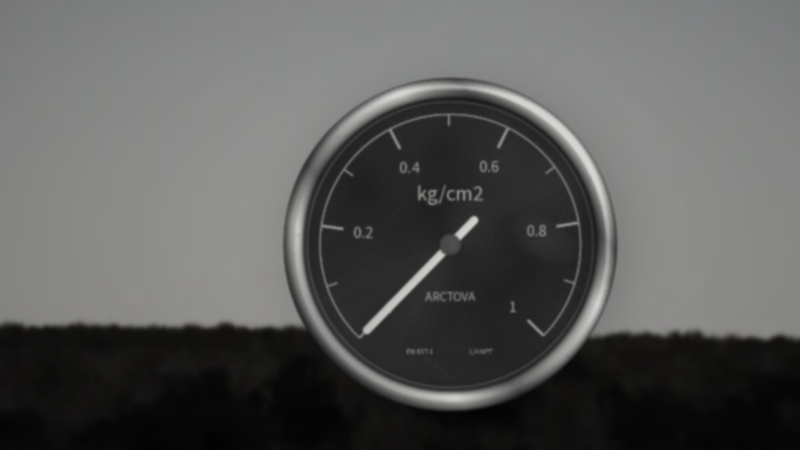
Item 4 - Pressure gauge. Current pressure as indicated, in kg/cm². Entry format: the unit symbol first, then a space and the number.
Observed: kg/cm² 0
